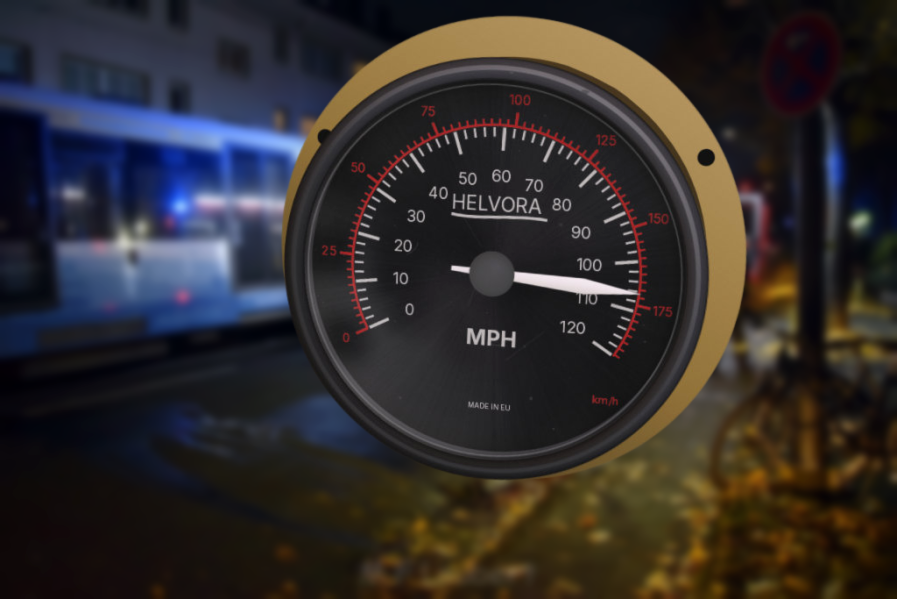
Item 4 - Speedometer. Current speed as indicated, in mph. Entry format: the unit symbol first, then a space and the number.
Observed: mph 106
